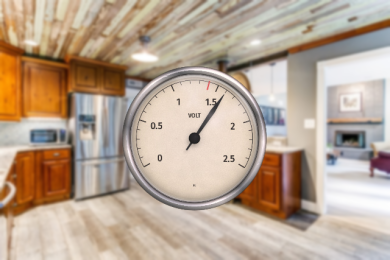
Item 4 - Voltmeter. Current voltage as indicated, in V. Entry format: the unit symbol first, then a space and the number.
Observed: V 1.6
